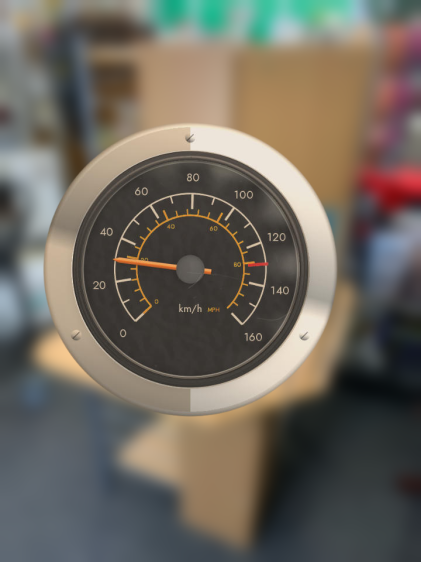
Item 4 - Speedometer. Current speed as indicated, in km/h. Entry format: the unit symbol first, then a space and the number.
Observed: km/h 30
